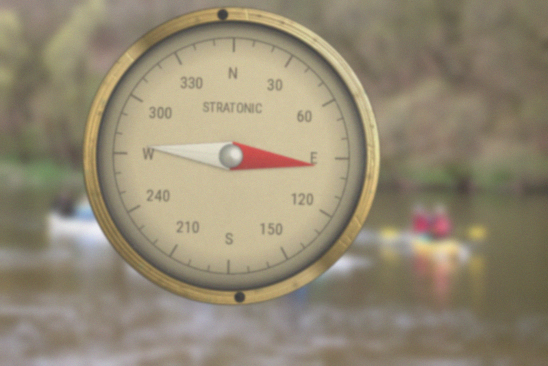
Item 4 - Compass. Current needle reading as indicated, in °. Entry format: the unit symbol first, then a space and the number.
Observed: ° 95
